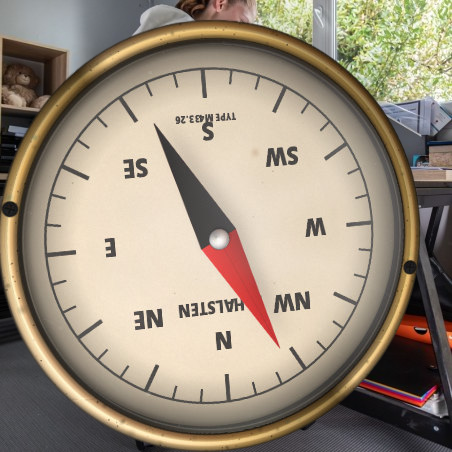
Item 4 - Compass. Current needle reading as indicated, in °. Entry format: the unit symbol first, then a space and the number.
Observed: ° 335
